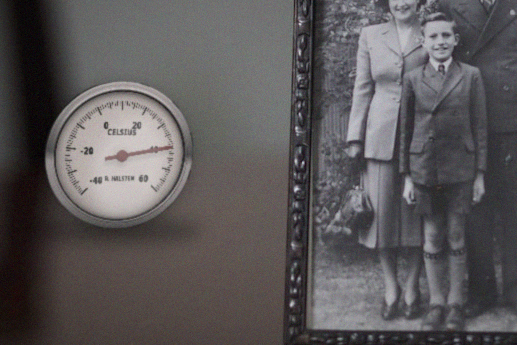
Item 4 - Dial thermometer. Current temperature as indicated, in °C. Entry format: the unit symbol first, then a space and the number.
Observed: °C 40
